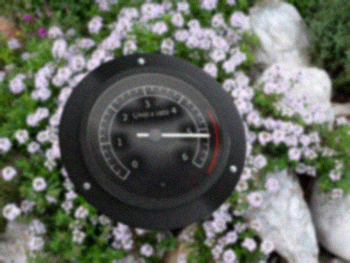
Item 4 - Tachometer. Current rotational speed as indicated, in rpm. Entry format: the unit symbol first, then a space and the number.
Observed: rpm 5200
